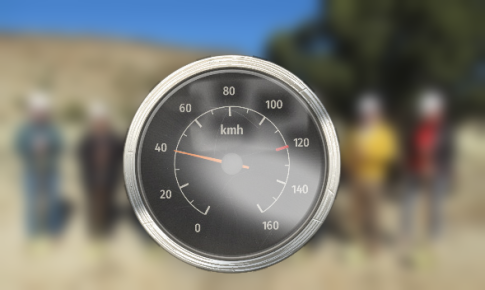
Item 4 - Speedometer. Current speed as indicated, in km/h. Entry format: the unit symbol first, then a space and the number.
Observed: km/h 40
